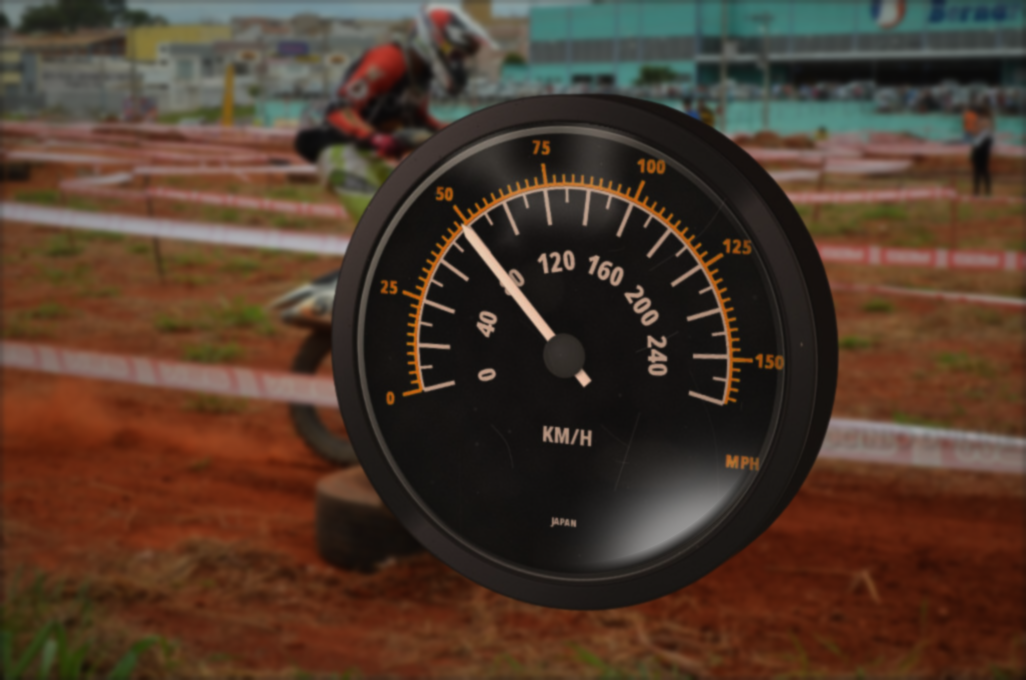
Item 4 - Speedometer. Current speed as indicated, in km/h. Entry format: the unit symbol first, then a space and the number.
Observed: km/h 80
